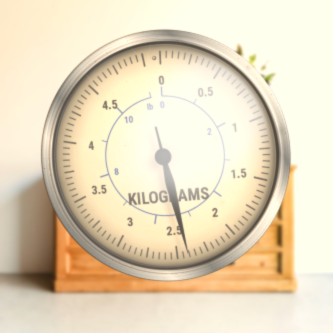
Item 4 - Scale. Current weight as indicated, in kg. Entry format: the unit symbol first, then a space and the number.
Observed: kg 2.4
